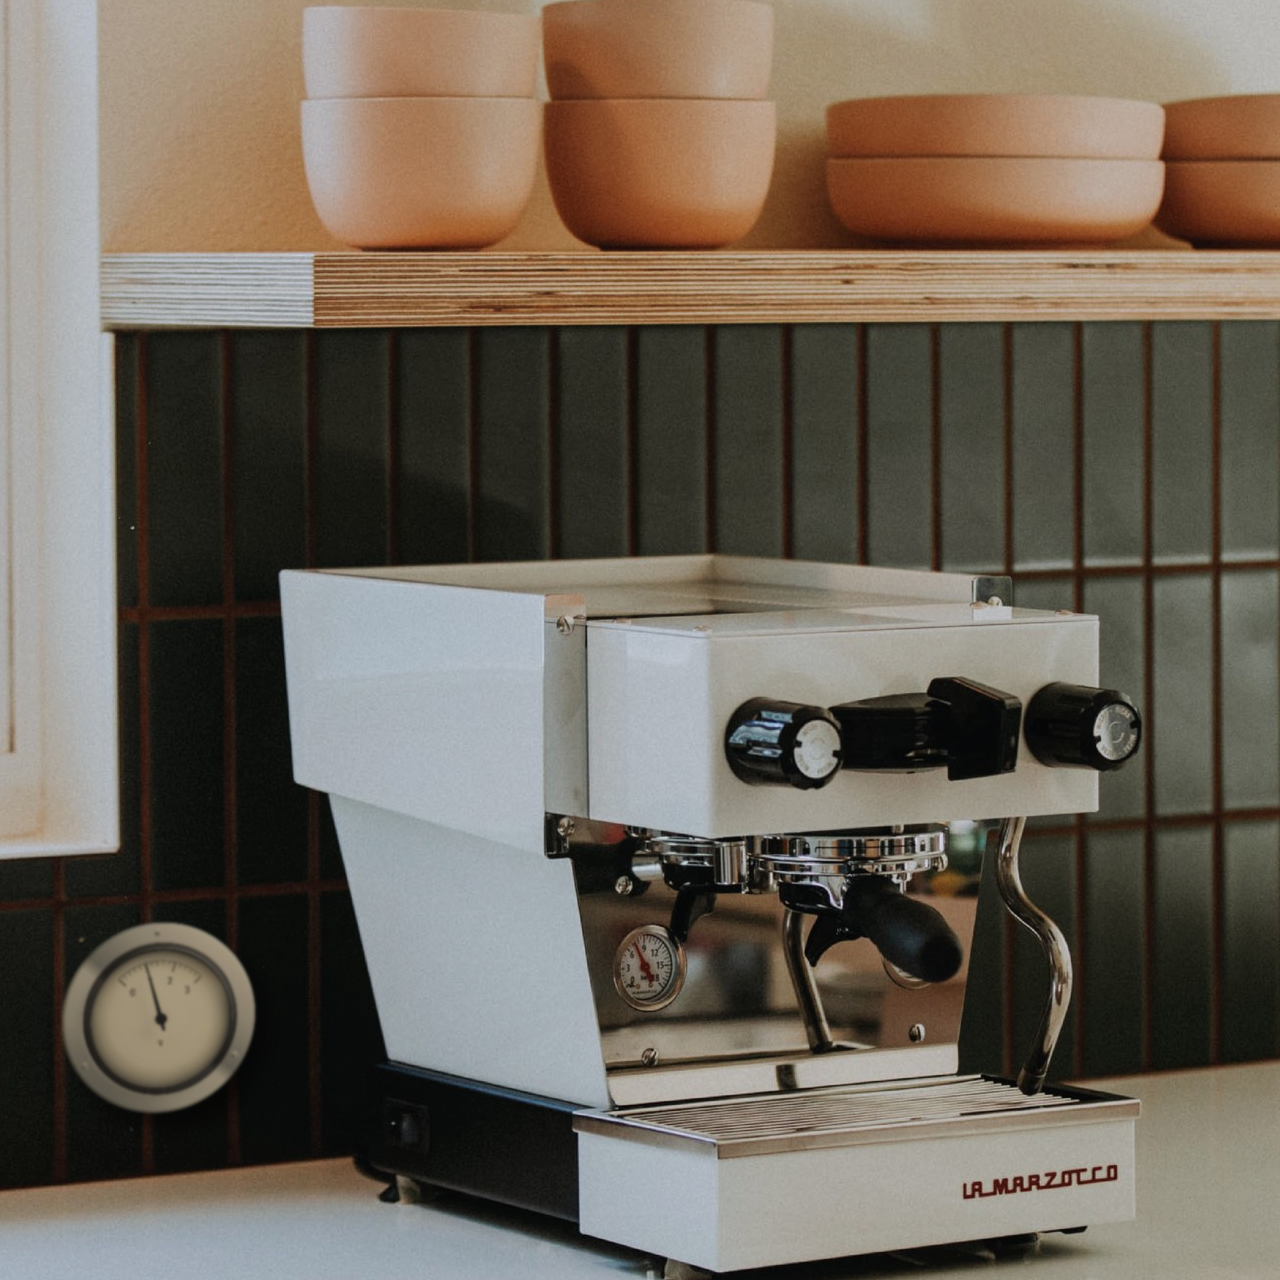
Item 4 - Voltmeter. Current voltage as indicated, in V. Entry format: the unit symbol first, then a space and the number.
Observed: V 1
